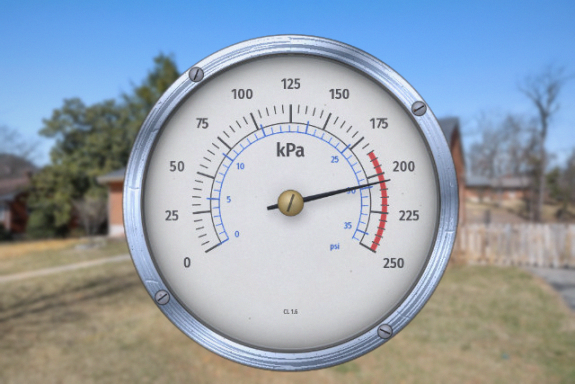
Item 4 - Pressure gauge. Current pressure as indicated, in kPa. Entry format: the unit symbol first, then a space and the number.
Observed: kPa 205
